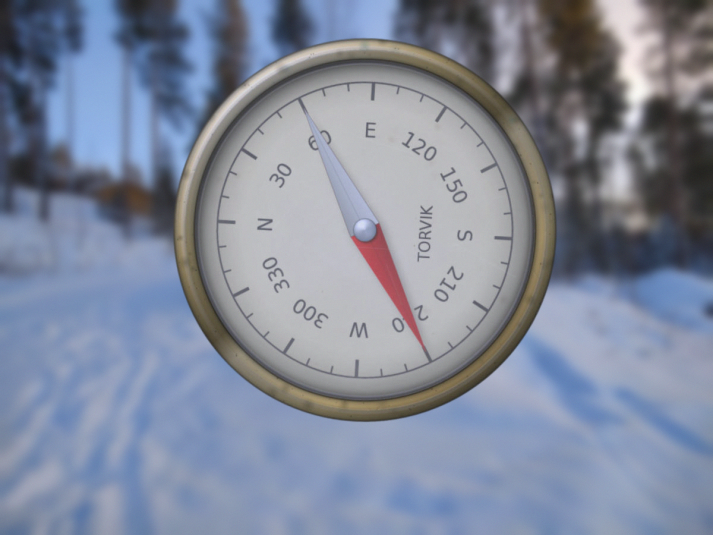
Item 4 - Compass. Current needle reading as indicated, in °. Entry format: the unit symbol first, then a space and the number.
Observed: ° 240
